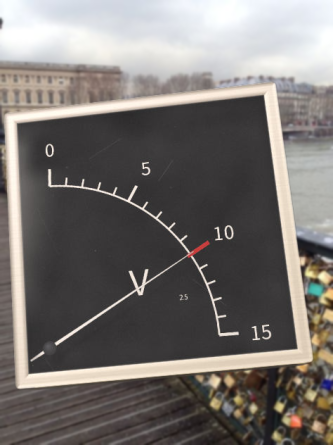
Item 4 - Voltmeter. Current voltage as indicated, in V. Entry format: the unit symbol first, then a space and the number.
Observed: V 10
